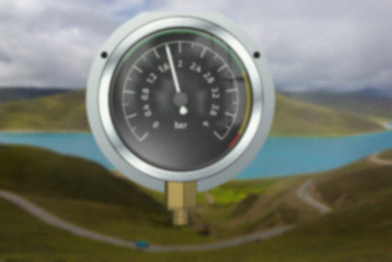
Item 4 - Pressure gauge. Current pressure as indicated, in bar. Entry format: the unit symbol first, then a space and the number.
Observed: bar 1.8
